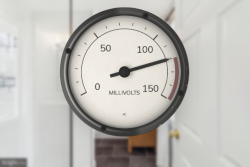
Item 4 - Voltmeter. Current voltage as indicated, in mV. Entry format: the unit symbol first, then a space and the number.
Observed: mV 120
